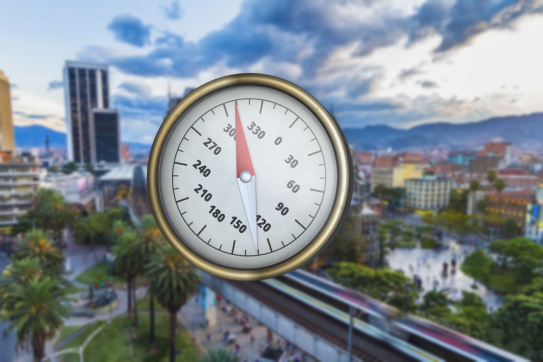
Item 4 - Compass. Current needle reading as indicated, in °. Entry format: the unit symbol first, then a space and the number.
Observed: ° 310
